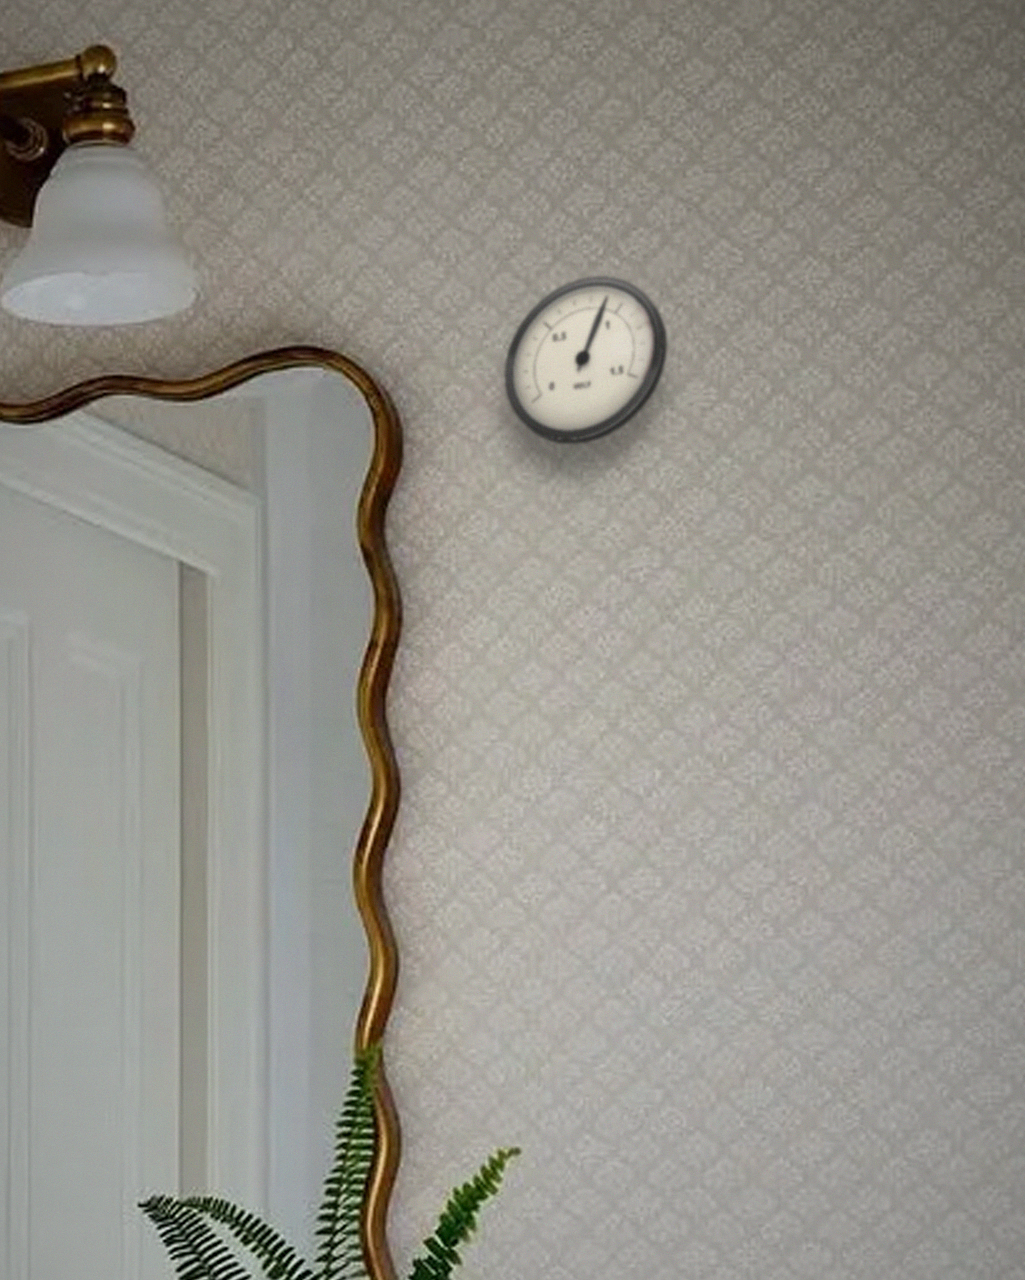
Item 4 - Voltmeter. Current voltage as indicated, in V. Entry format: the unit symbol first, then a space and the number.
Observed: V 0.9
